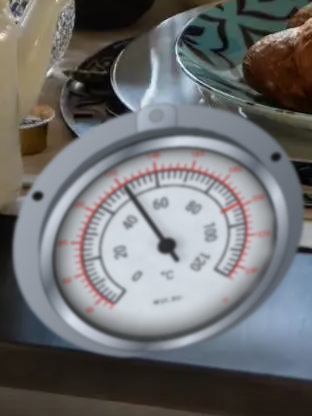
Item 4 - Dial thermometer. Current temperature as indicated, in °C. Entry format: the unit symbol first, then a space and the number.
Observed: °C 50
